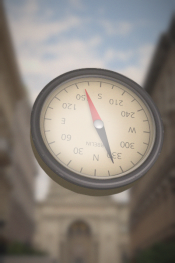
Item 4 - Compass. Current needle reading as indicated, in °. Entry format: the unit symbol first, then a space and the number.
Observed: ° 157.5
